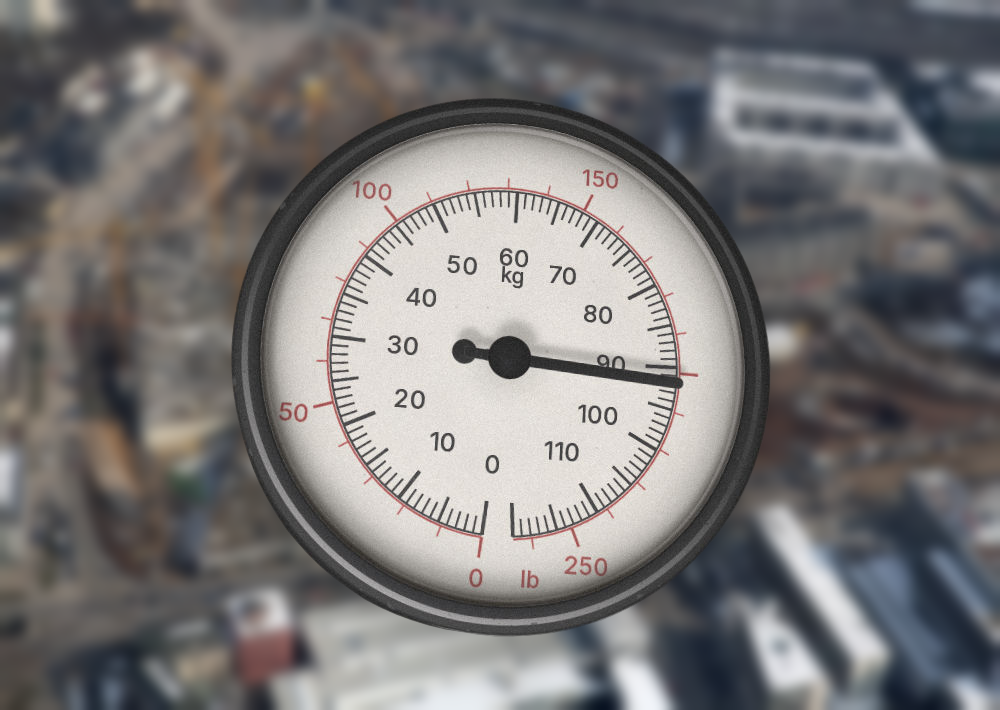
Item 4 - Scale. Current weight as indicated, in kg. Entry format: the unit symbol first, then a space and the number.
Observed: kg 92
